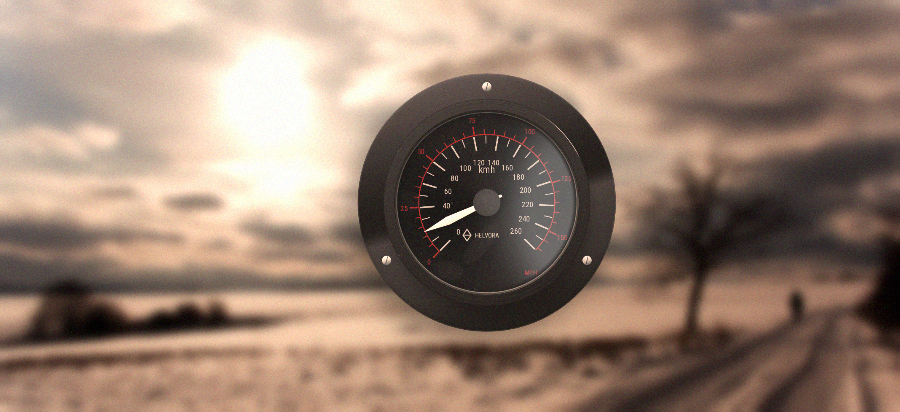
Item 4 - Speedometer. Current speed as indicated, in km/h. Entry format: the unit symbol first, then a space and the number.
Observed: km/h 20
